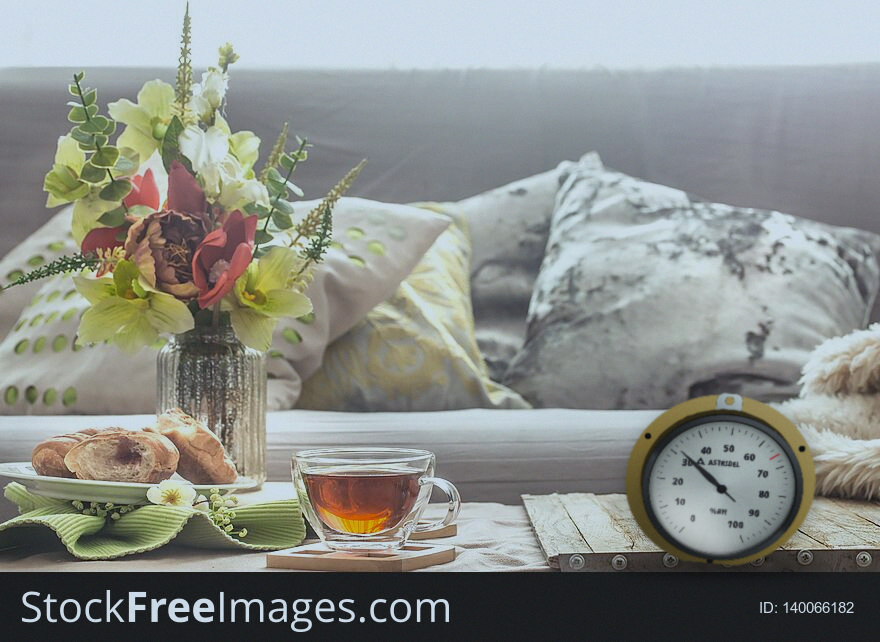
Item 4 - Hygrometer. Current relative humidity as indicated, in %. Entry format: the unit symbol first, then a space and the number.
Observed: % 32
